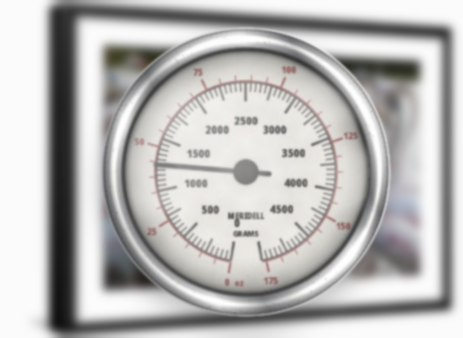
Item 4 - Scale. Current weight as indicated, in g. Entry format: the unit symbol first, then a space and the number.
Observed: g 1250
